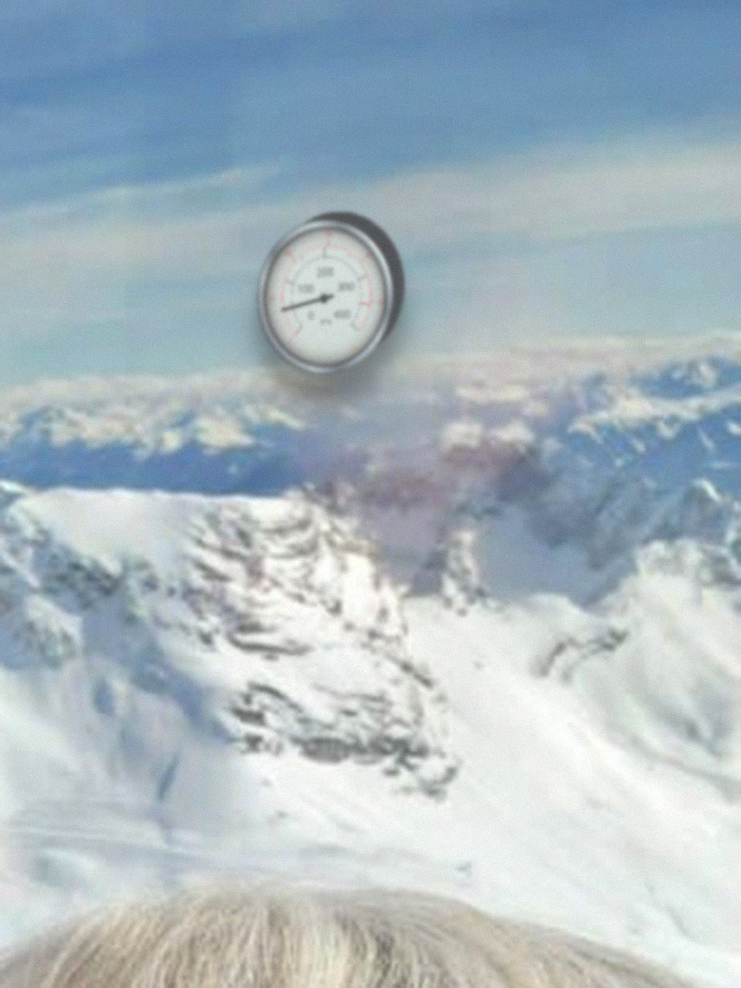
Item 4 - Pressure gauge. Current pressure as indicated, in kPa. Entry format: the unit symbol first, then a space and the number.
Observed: kPa 50
